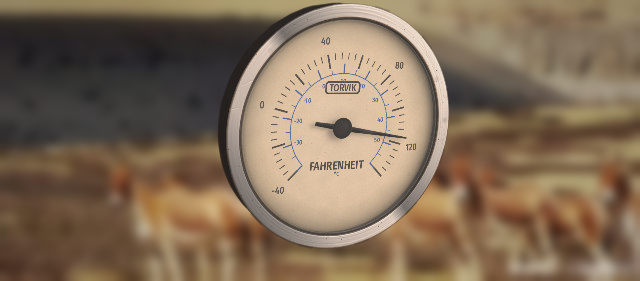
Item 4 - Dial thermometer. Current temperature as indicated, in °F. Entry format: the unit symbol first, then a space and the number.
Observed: °F 116
